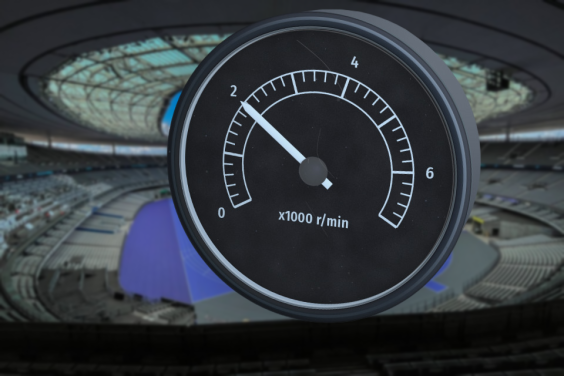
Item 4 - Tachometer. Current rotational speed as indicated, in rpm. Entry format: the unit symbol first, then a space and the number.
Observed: rpm 2000
